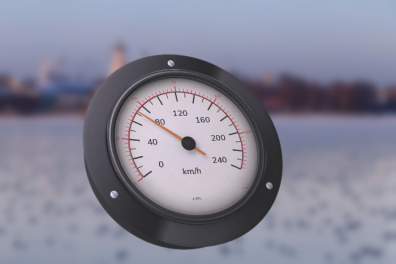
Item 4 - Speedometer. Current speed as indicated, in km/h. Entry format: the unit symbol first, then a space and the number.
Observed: km/h 70
